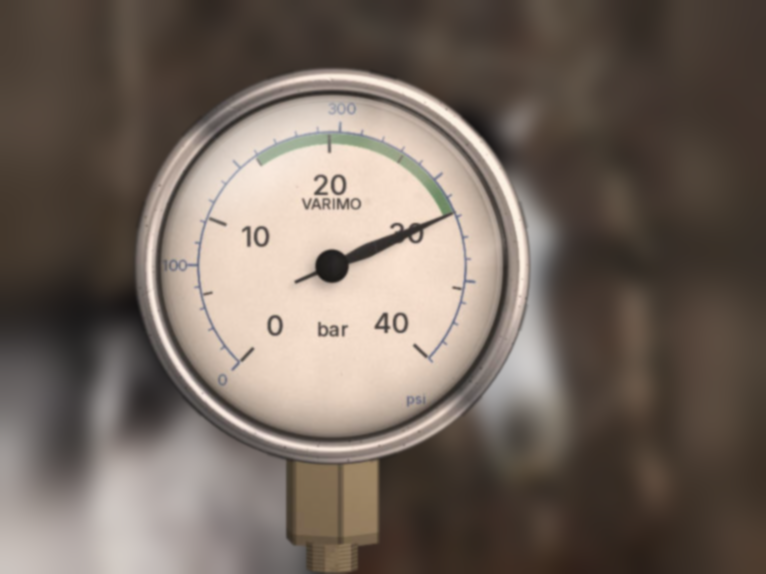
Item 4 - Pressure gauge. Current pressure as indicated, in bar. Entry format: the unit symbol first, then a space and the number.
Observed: bar 30
